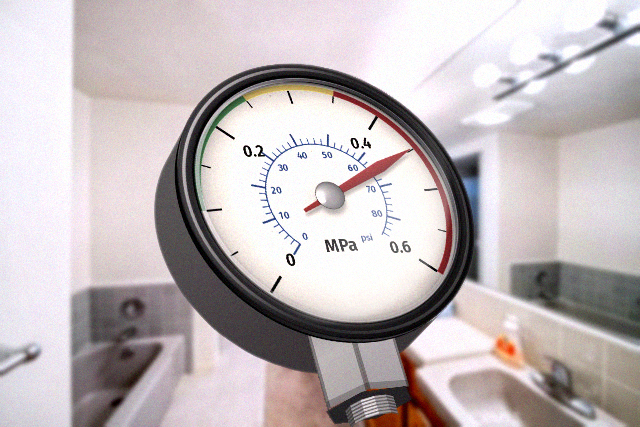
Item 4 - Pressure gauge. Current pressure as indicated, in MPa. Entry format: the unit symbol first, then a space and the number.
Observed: MPa 0.45
